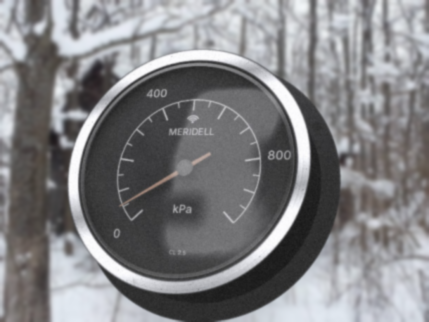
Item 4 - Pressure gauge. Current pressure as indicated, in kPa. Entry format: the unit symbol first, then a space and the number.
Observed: kPa 50
